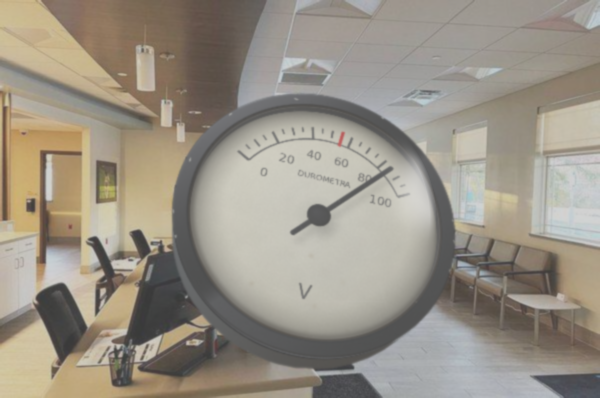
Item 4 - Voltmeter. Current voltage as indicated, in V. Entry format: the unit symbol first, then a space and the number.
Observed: V 85
